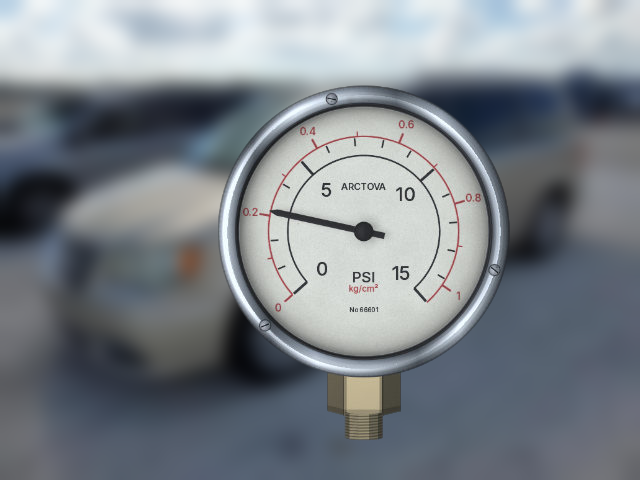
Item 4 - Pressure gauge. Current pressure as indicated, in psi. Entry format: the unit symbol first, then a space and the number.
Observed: psi 3
